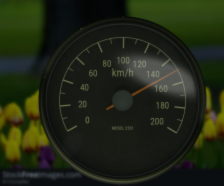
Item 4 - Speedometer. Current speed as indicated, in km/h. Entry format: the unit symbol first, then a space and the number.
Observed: km/h 150
